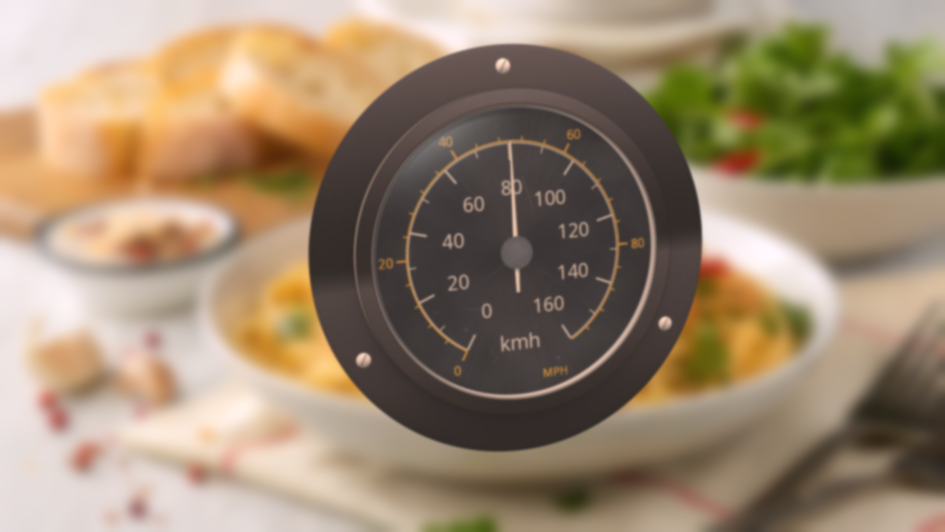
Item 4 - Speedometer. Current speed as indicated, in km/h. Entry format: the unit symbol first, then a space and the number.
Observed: km/h 80
